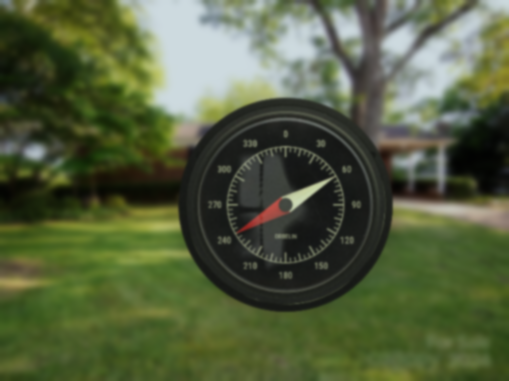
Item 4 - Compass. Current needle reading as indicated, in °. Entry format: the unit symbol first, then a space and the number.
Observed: ° 240
